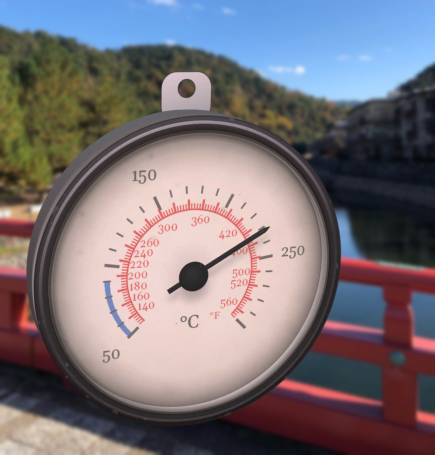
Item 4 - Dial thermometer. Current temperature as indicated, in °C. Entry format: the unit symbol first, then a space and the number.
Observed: °C 230
